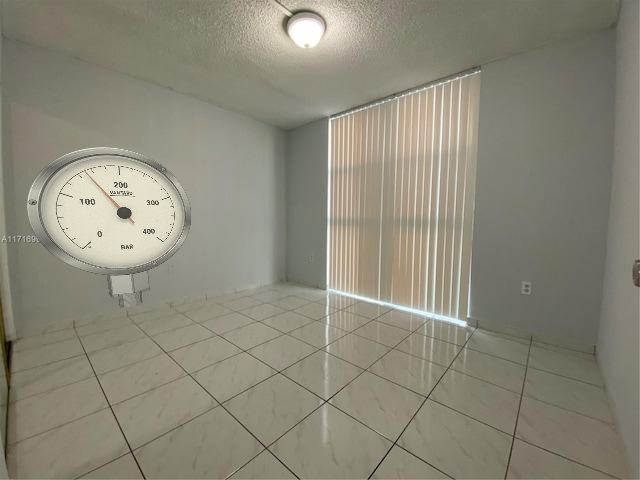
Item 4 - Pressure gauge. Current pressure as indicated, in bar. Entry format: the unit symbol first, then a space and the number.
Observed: bar 150
